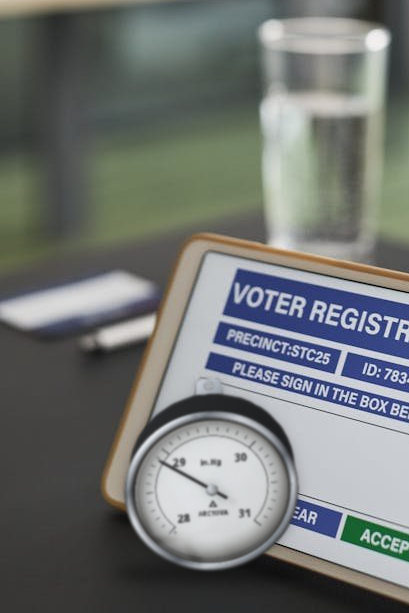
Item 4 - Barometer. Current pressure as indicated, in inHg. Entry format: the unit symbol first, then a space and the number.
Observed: inHg 28.9
